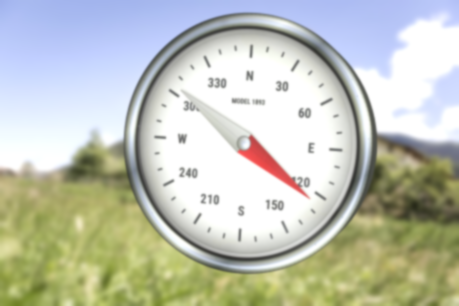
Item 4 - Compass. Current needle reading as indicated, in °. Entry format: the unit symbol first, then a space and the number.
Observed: ° 125
